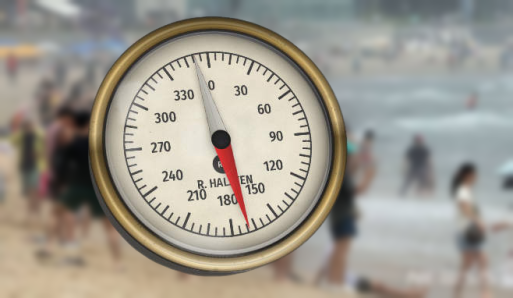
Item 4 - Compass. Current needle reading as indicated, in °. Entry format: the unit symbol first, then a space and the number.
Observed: ° 170
